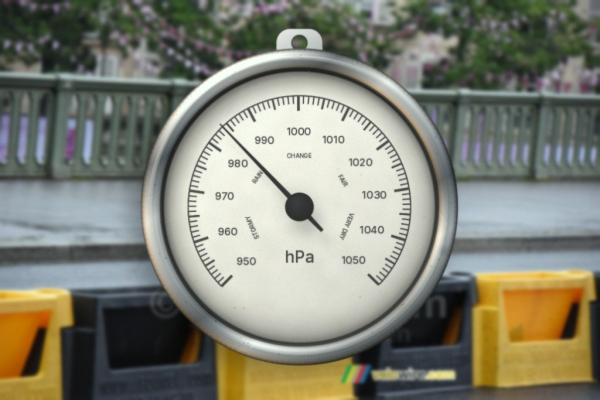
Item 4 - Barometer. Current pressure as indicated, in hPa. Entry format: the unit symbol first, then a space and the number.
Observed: hPa 984
